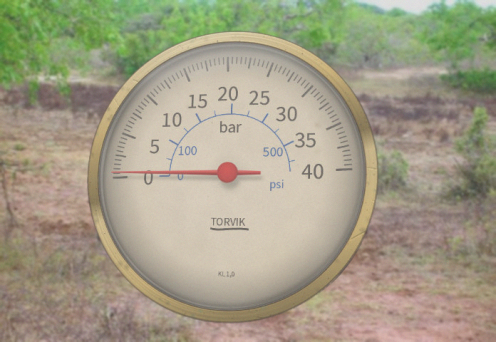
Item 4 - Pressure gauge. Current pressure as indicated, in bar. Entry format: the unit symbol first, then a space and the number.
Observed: bar 0.5
